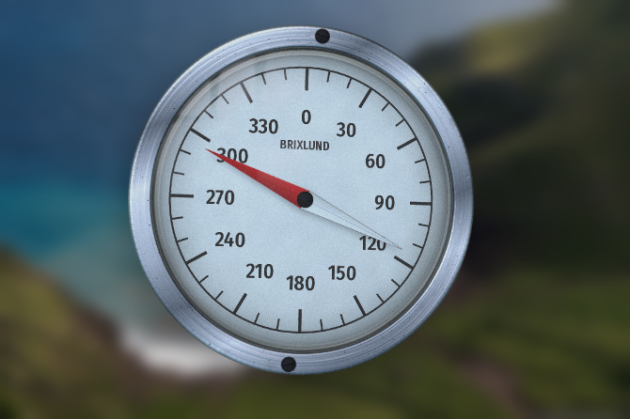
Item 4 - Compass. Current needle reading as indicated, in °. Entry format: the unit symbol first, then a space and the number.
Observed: ° 295
